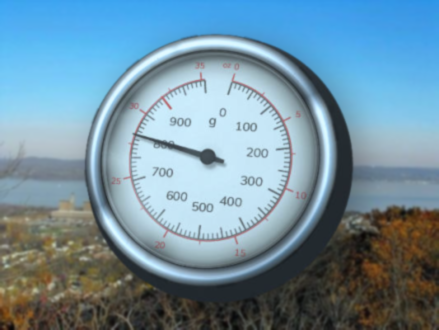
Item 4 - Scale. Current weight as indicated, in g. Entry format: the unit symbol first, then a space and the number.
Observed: g 800
